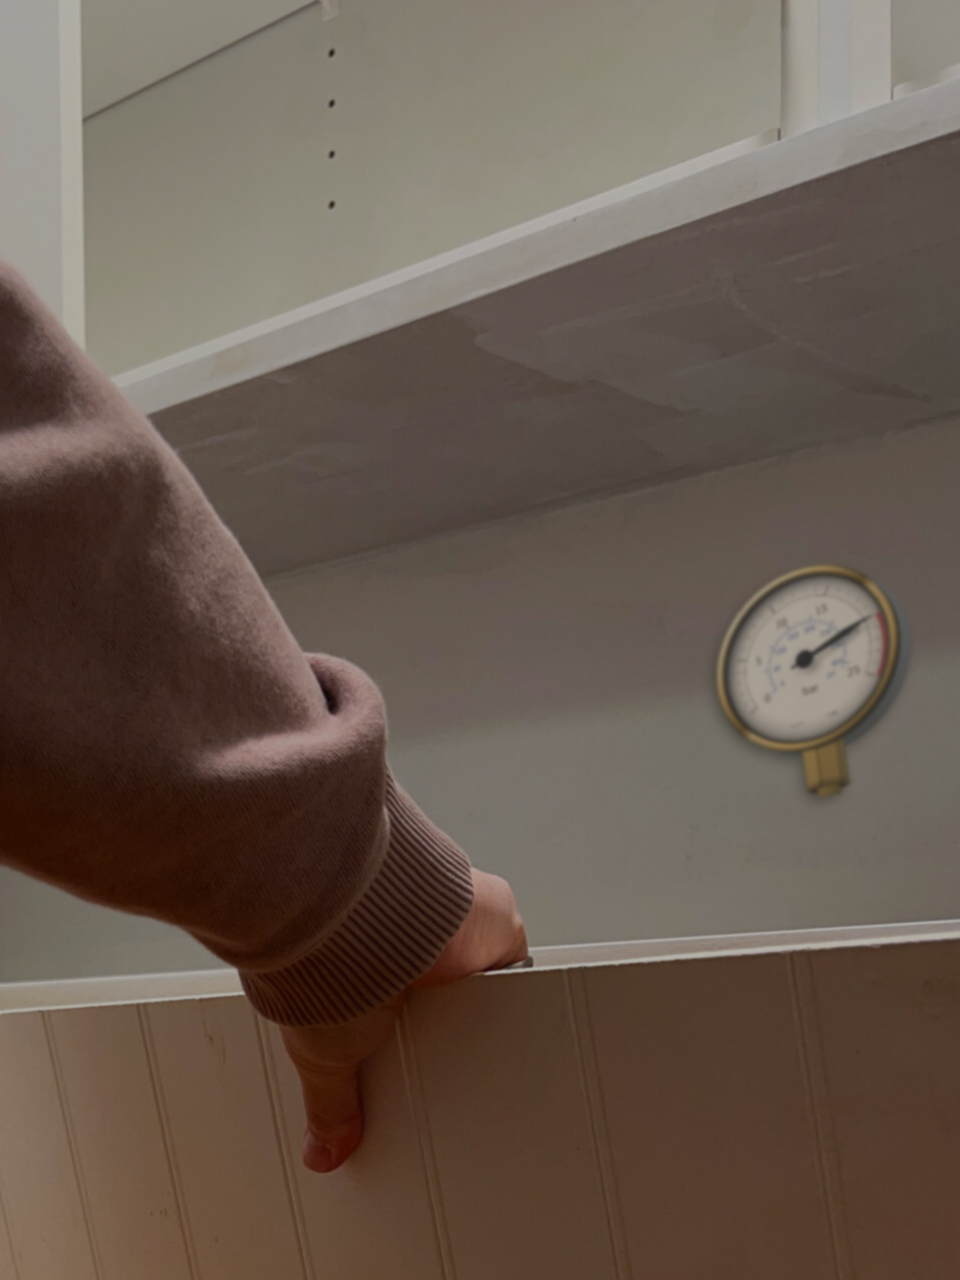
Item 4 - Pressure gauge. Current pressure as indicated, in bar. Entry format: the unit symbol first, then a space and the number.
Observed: bar 20
